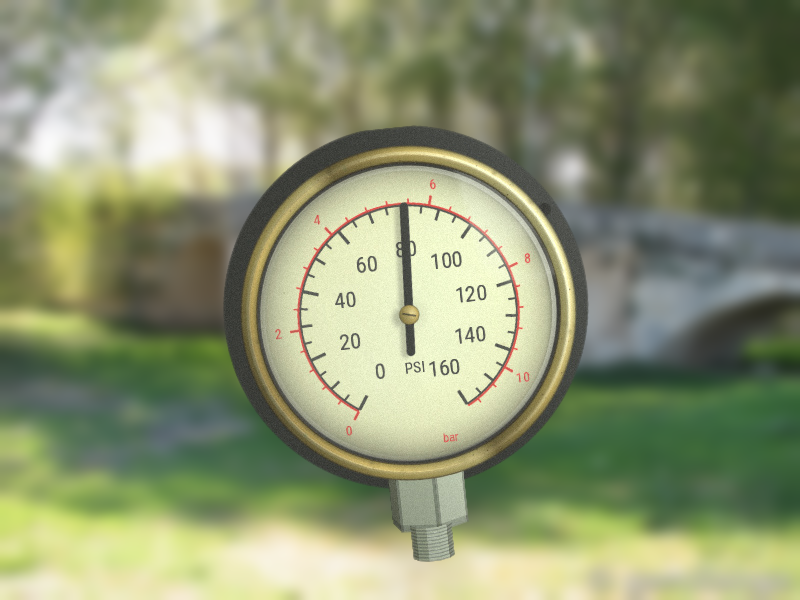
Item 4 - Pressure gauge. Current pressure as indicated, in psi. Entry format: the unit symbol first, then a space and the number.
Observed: psi 80
